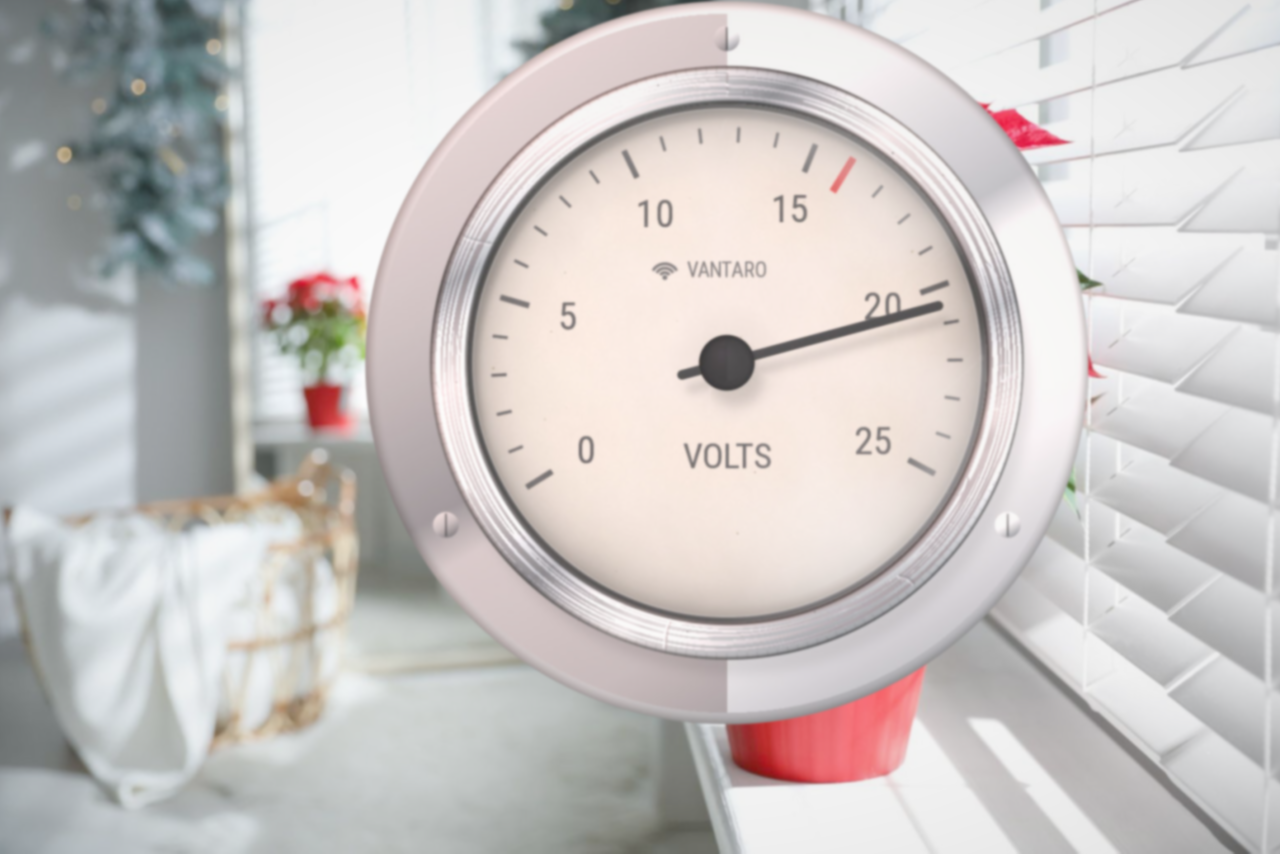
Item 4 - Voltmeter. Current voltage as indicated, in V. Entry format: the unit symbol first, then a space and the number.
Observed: V 20.5
